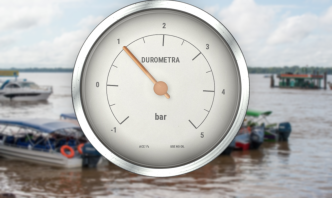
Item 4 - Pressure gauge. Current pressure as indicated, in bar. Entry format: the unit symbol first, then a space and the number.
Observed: bar 1
